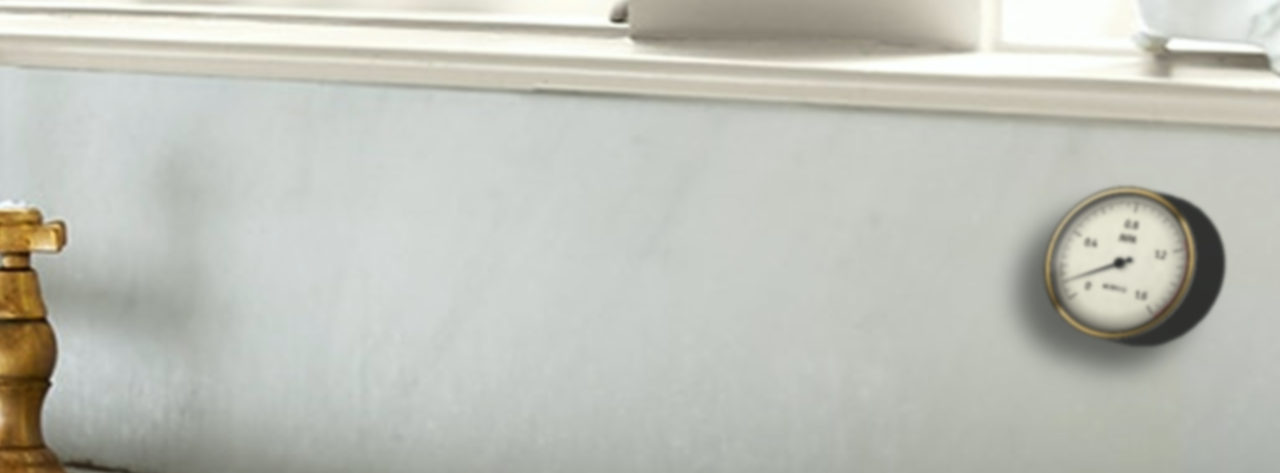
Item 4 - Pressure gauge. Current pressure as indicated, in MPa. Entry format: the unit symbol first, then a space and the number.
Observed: MPa 0.1
